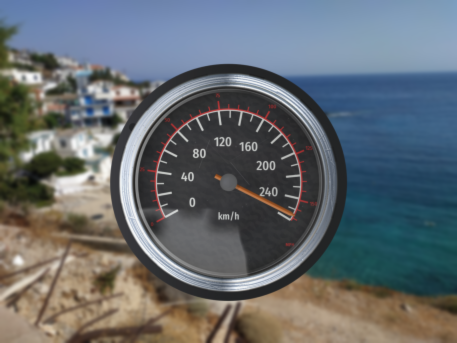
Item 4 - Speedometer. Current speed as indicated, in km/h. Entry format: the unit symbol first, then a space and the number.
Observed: km/h 255
